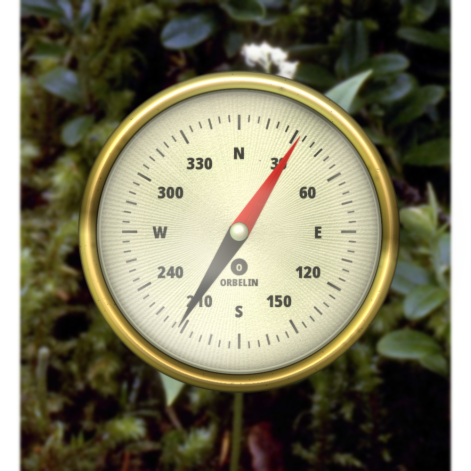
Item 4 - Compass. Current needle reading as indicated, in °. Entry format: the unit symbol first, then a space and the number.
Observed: ° 32.5
